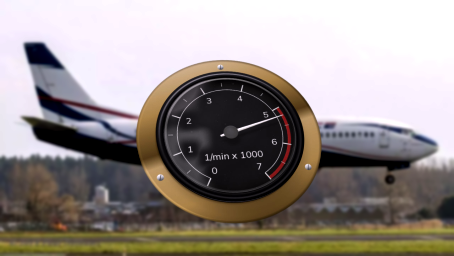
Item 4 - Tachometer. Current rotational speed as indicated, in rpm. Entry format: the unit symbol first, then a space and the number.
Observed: rpm 5250
